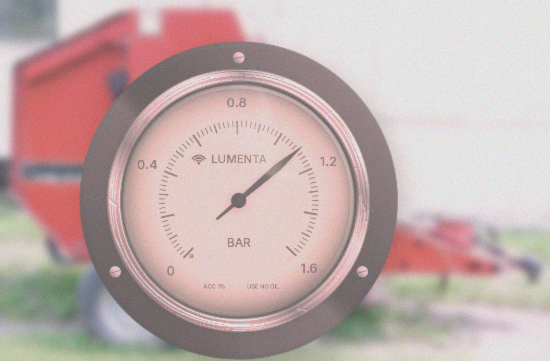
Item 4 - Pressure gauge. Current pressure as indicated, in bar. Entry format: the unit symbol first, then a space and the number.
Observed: bar 1.1
